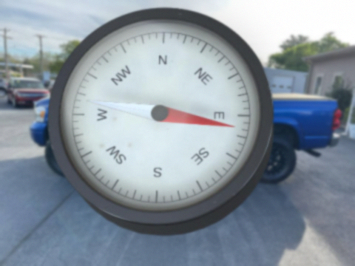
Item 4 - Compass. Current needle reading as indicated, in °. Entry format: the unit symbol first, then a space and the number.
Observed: ° 100
